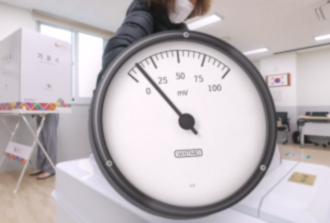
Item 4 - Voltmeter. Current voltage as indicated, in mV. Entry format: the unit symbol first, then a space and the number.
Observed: mV 10
